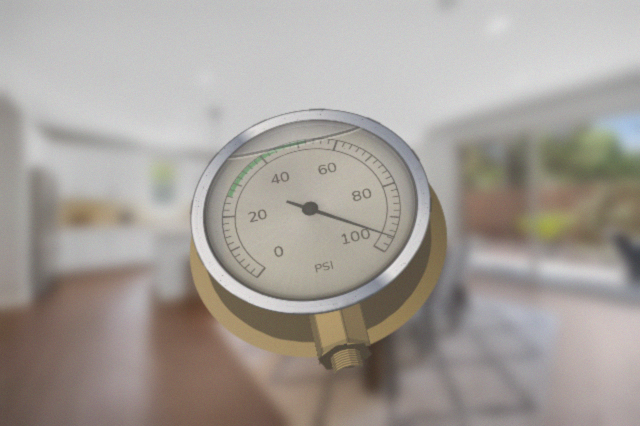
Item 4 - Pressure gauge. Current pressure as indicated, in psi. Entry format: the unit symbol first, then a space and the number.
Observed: psi 96
